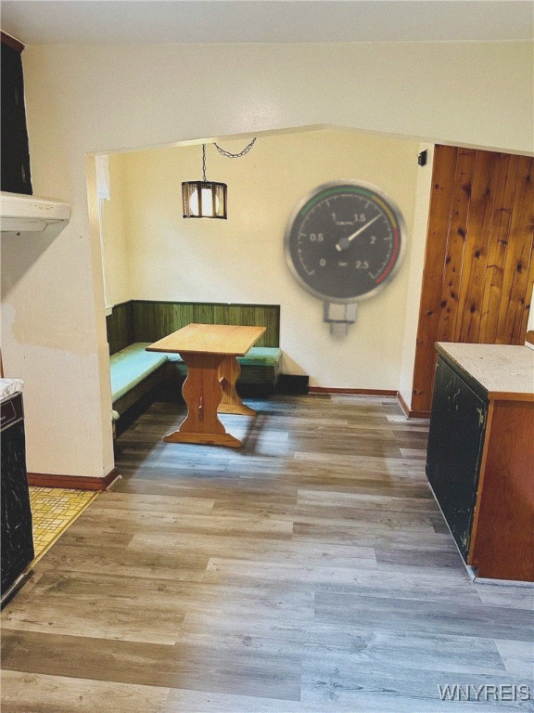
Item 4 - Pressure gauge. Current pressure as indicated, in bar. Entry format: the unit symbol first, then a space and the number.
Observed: bar 1.7
